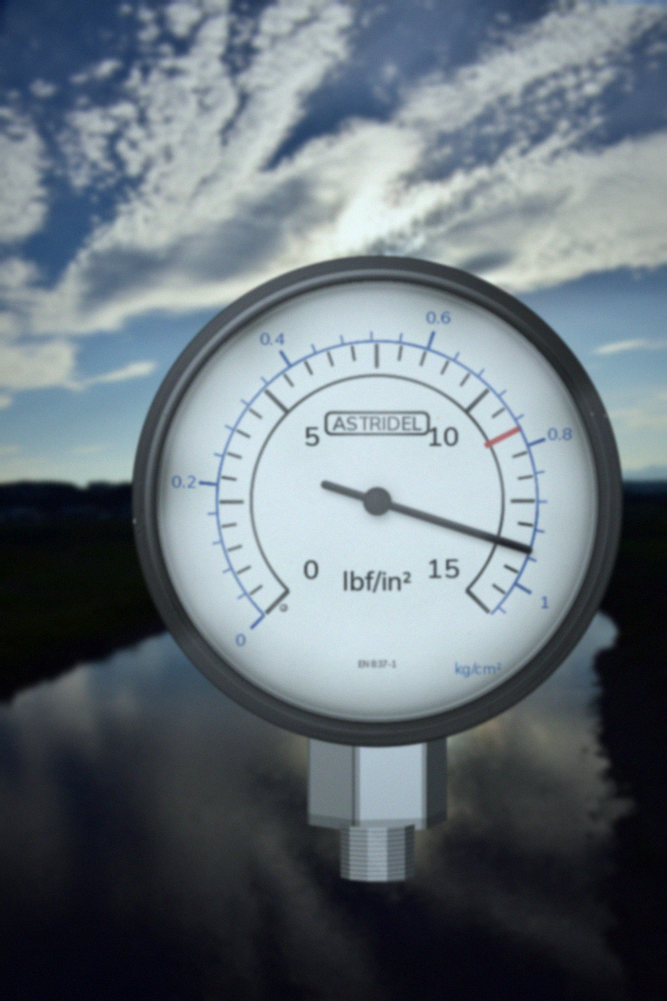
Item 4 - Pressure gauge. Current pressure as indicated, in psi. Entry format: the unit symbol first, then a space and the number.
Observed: psi 13.5
